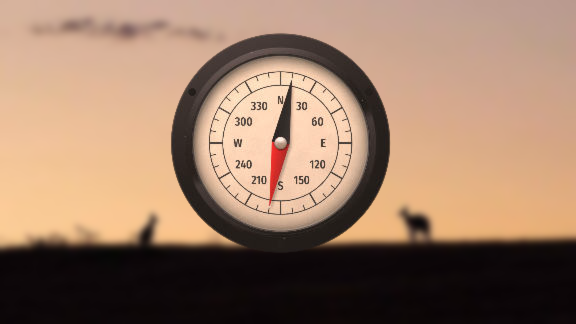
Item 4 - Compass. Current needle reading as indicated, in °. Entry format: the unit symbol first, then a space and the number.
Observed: ° 190
